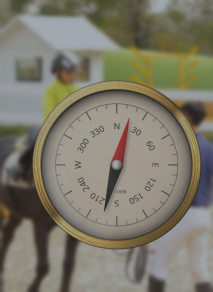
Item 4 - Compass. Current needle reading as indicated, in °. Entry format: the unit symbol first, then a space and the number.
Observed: ° 15
